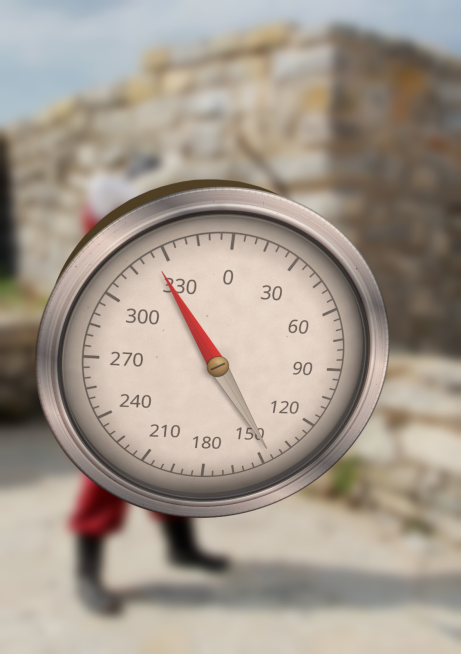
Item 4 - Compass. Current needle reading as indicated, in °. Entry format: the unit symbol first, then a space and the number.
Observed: ° 325
